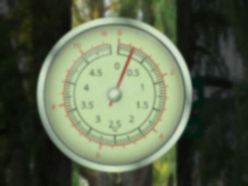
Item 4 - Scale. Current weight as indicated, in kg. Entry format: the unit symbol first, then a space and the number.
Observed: kg 0.25
